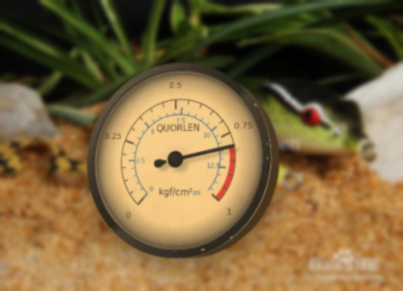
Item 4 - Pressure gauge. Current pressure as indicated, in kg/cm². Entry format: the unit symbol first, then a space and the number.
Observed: kg/cm² 0.8
